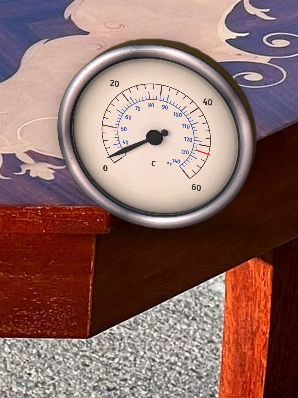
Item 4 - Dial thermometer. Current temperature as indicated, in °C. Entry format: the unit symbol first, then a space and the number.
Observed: °C 2
